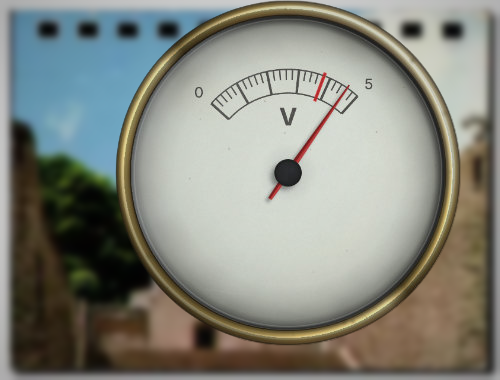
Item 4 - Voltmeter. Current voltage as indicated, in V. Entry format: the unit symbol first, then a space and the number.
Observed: V 4.6
